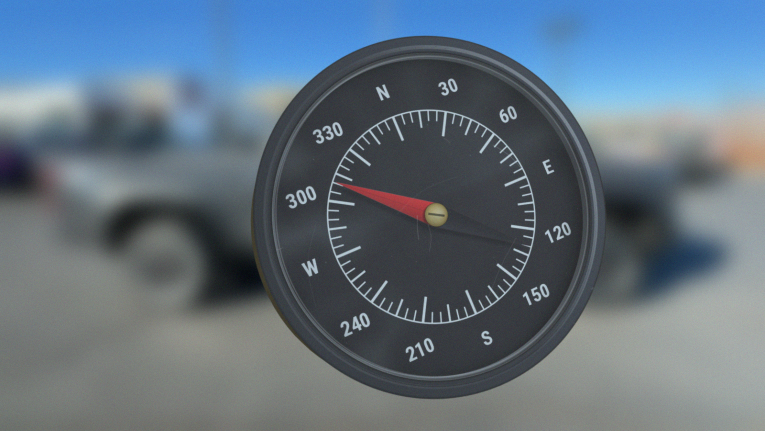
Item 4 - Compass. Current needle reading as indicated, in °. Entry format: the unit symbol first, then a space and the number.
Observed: ° 310
